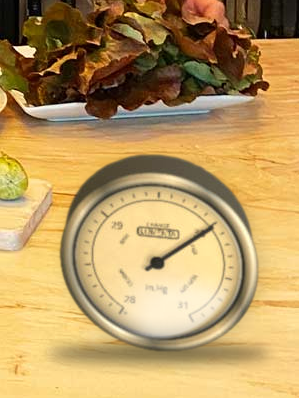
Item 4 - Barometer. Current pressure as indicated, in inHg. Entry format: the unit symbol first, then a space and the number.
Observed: inHg 30
